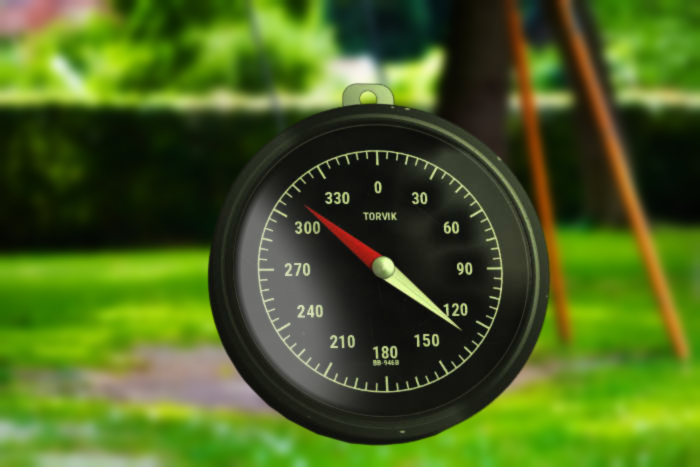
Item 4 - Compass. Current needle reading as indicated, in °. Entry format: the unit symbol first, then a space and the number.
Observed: ° 310
